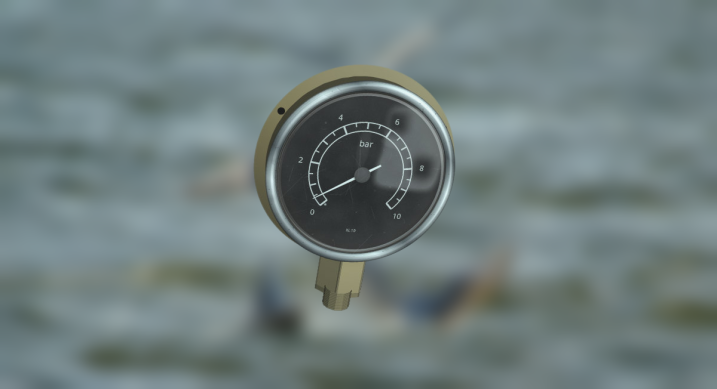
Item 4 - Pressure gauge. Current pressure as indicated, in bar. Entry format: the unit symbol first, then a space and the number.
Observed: bar 0.5
